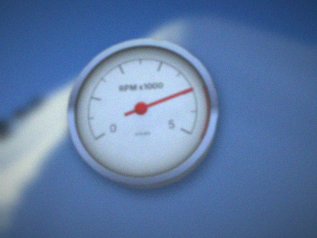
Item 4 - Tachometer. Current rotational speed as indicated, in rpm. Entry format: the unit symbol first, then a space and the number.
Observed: rpm 4000
